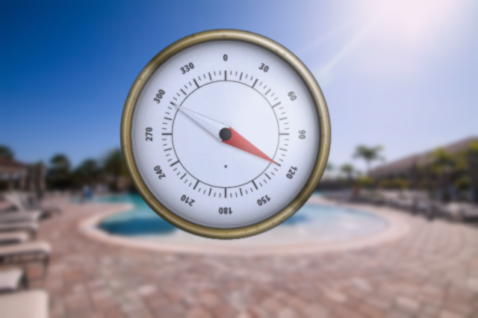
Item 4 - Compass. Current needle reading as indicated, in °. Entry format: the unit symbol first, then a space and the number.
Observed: ° 120
